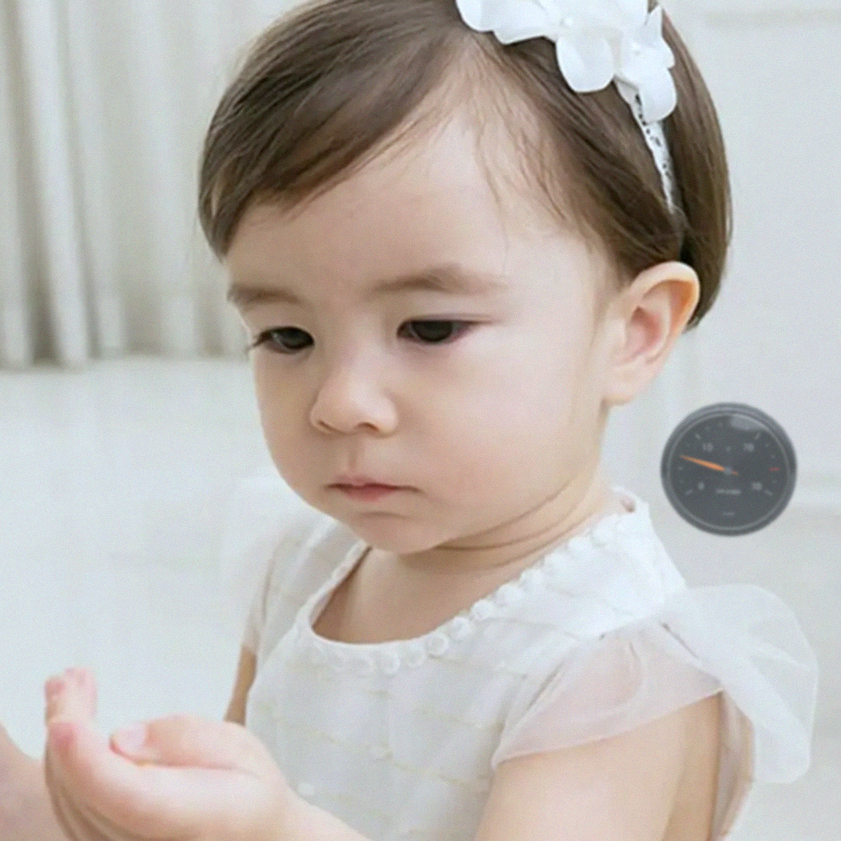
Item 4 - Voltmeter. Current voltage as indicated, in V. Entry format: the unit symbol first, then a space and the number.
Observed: V 6
